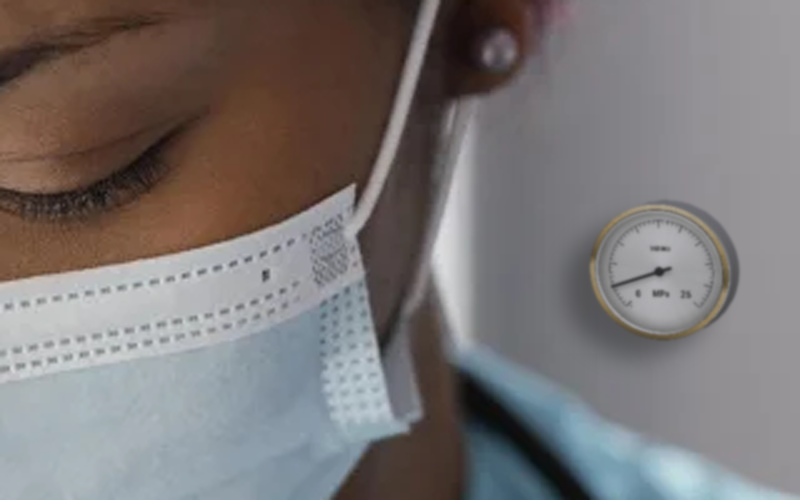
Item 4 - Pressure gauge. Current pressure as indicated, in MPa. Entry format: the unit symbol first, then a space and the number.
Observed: MPa 2.5
